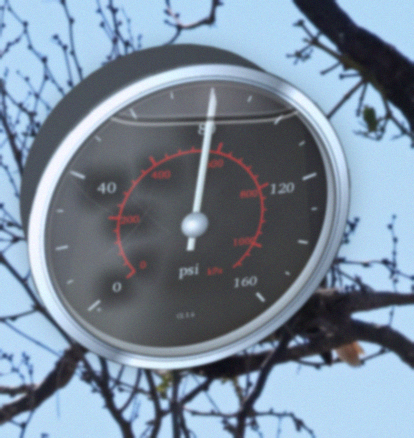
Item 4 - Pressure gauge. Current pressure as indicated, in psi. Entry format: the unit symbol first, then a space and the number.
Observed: psi 80
